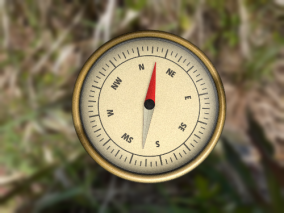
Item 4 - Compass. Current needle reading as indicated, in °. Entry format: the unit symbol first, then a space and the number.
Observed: ° 20
